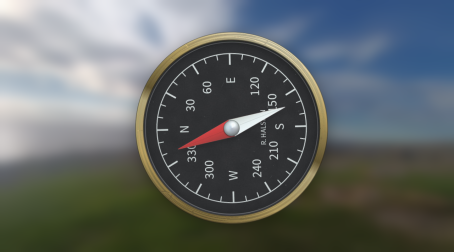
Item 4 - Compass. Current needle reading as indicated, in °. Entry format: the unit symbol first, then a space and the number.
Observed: ° 340
